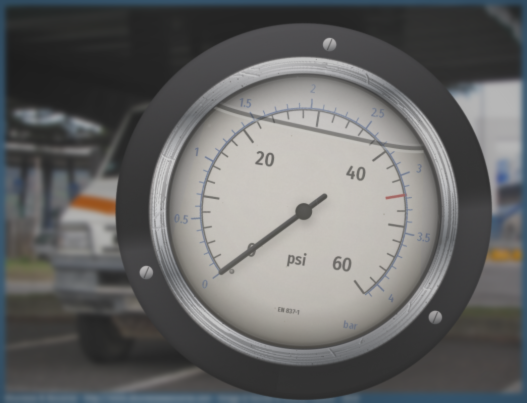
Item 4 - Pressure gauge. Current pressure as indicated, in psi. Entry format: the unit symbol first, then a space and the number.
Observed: psi 0
